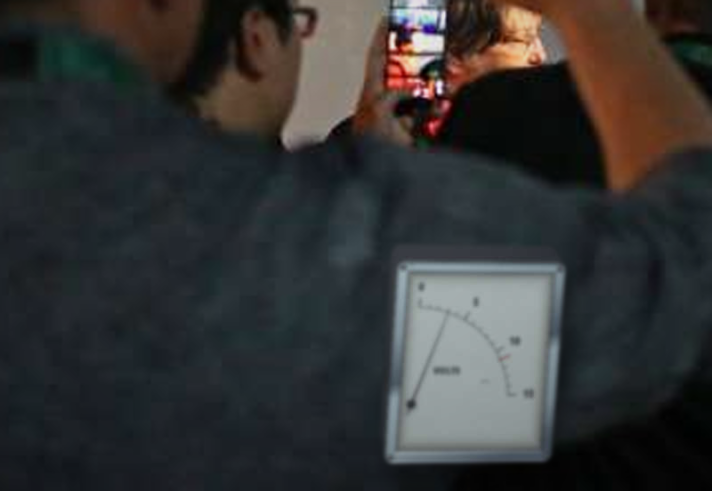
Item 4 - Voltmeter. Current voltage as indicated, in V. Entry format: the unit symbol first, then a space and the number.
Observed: V 3
